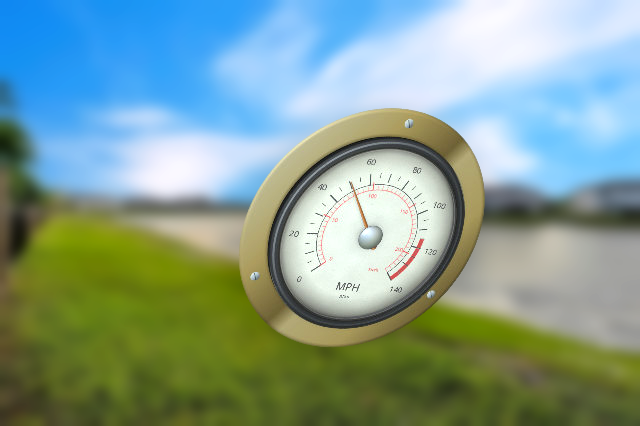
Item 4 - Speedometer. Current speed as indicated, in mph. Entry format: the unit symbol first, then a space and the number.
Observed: mph 50
